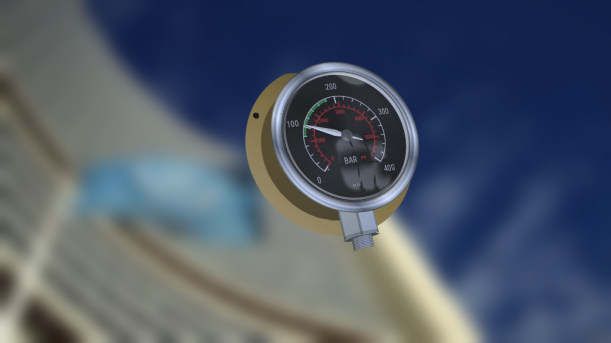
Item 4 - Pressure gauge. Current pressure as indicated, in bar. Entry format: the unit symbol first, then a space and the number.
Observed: bar 100
